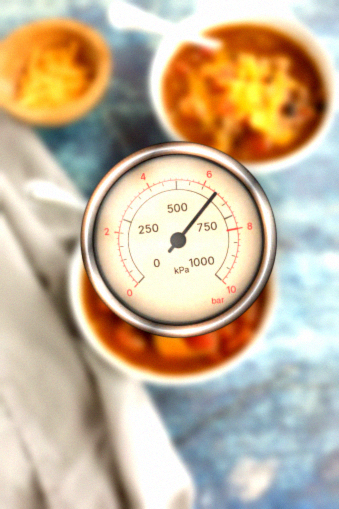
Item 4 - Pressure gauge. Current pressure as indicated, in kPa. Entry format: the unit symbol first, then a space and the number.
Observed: kPa 650
